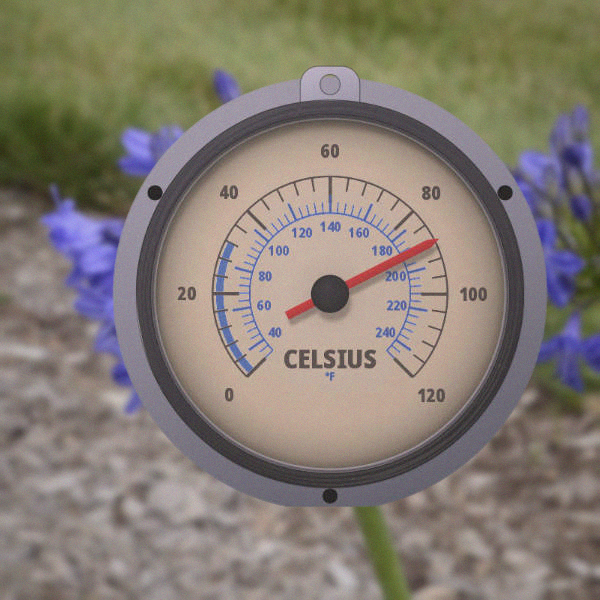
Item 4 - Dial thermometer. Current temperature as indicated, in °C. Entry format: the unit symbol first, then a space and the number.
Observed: °C 88
